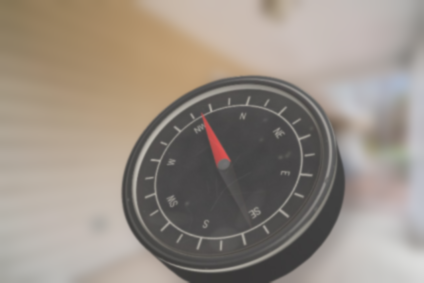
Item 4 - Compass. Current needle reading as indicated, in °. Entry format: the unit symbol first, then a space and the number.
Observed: ° 322.5
